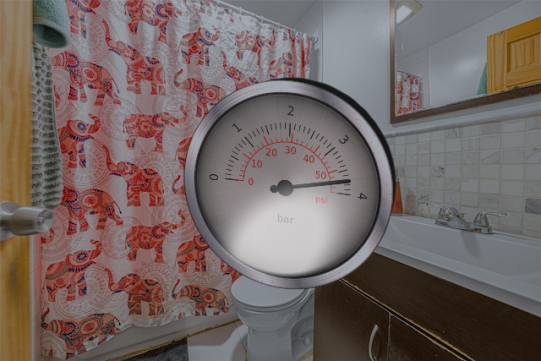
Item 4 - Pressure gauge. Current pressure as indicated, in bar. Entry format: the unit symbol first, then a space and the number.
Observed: bar 3.7
